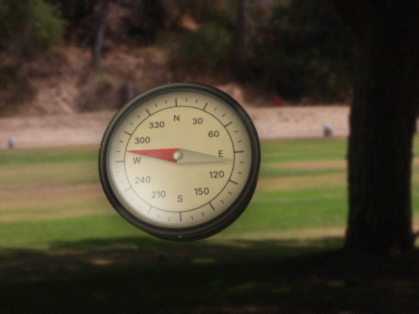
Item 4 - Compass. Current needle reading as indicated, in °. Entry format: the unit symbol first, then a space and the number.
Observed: ° 280
